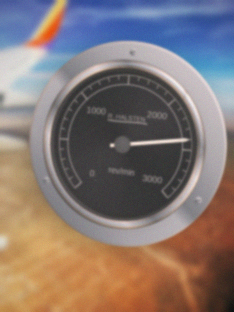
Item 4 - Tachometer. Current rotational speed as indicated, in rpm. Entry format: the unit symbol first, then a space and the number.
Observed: rpm 2400
